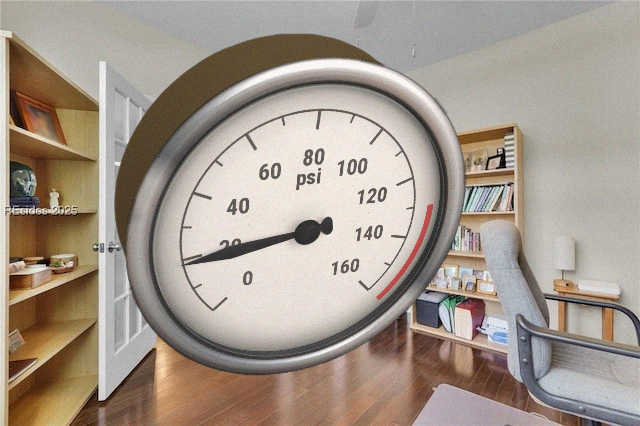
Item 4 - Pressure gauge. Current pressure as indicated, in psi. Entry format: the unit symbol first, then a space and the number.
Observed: psi 20
